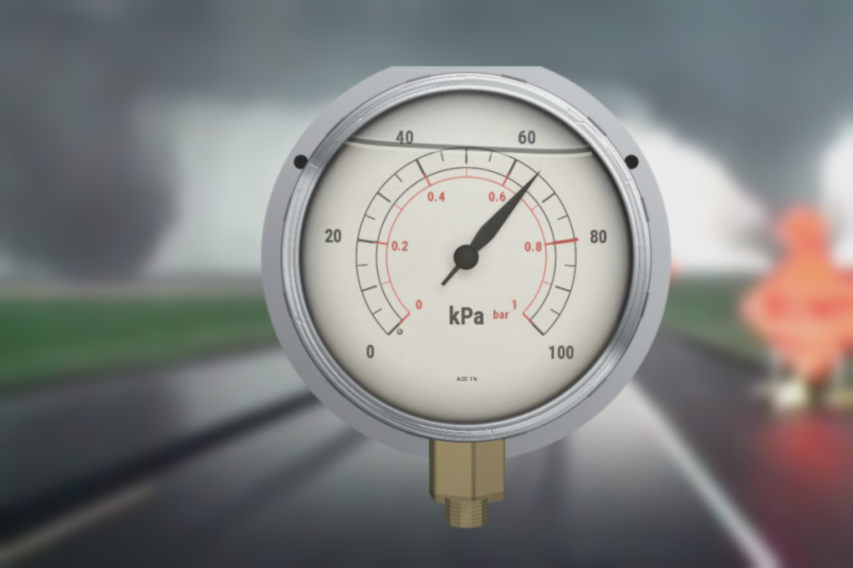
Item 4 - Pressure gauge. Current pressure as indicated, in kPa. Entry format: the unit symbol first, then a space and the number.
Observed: kPa 65
